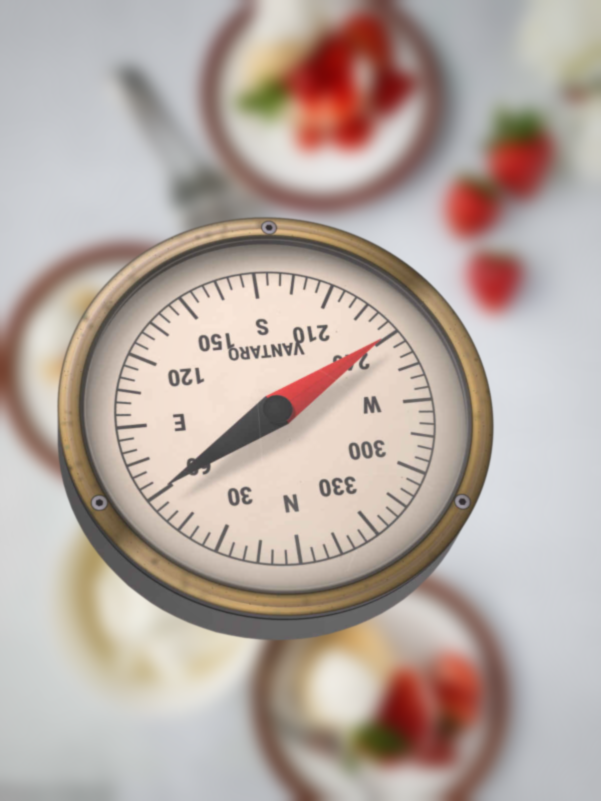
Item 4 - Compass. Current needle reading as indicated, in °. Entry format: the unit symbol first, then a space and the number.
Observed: ° 240
